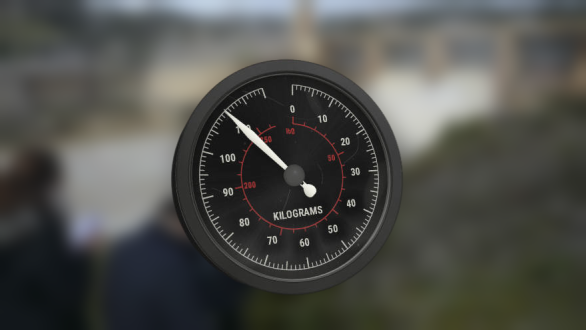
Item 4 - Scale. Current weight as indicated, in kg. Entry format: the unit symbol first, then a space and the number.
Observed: kg 110
